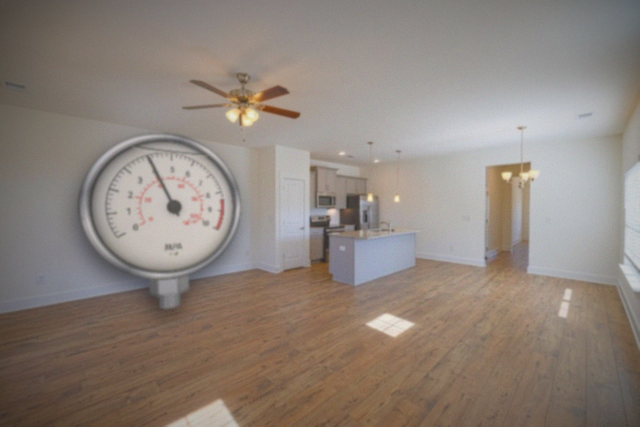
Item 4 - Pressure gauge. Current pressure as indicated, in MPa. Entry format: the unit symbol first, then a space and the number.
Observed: MPa 4
